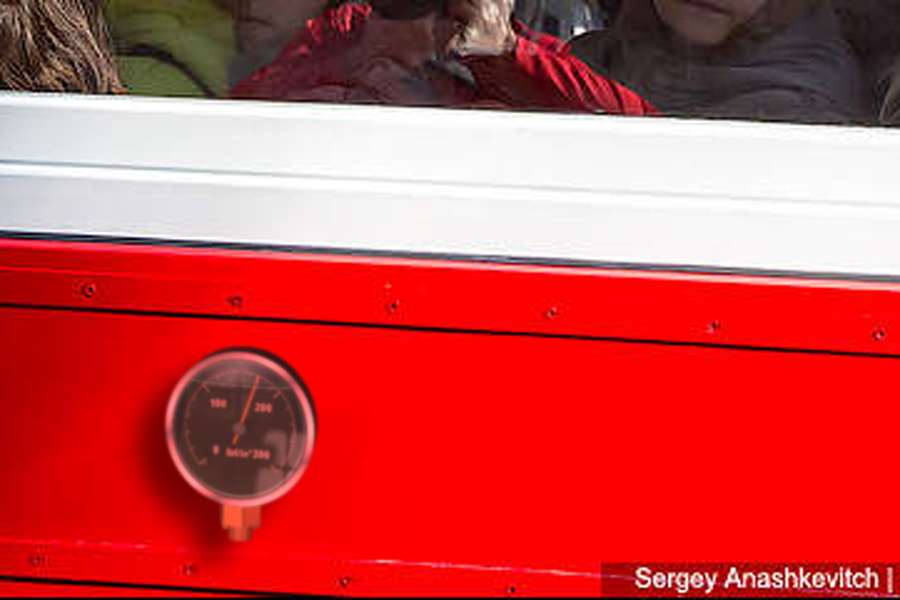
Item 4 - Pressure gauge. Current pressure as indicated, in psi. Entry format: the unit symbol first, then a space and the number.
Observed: psi 170
